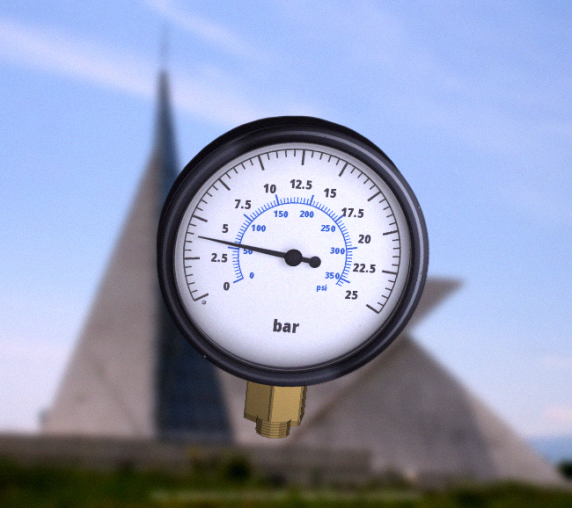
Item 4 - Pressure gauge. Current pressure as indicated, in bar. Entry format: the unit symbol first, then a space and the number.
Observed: bar 4
